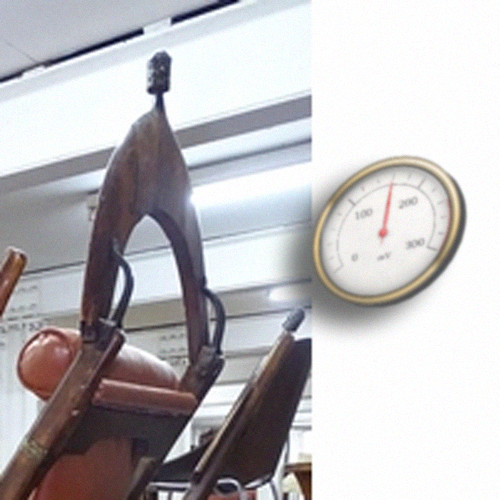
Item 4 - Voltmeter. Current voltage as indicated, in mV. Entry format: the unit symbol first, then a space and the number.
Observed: mV 160
